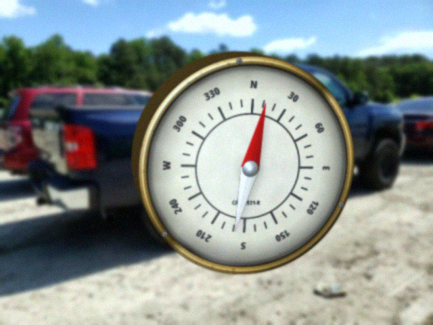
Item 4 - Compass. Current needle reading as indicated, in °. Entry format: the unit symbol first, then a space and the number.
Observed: ° 10
